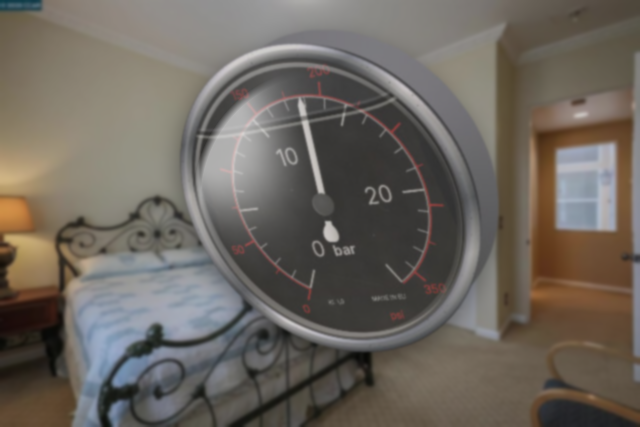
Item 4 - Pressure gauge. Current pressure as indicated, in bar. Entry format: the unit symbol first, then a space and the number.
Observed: bar 13
